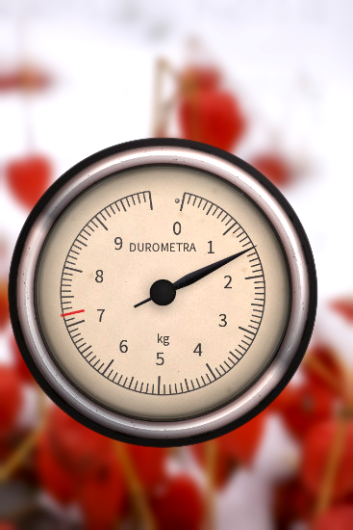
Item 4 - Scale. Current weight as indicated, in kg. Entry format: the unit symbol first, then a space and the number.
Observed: kg 1.5
